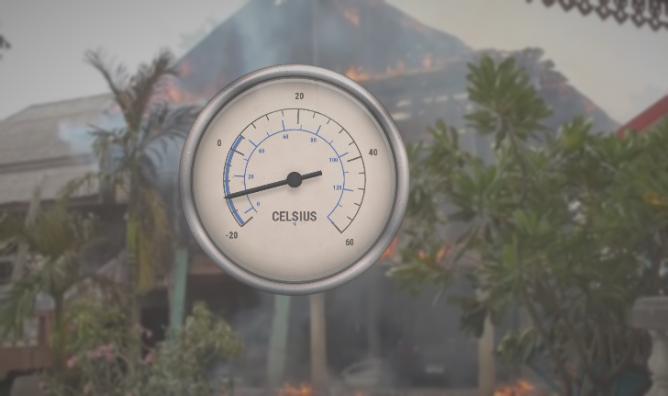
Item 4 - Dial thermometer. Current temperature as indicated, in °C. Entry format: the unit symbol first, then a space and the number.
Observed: °C -12
